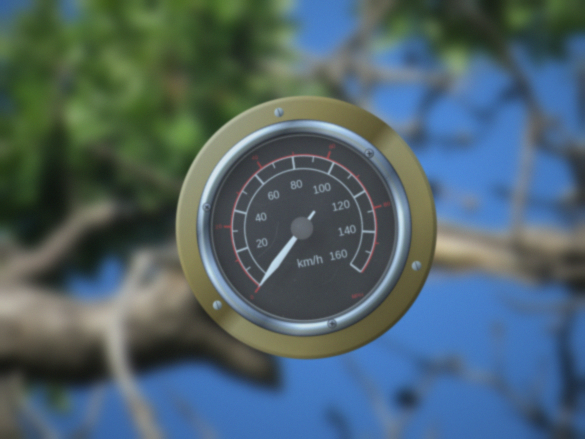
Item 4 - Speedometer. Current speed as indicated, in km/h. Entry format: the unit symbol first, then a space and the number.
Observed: km/h 0
